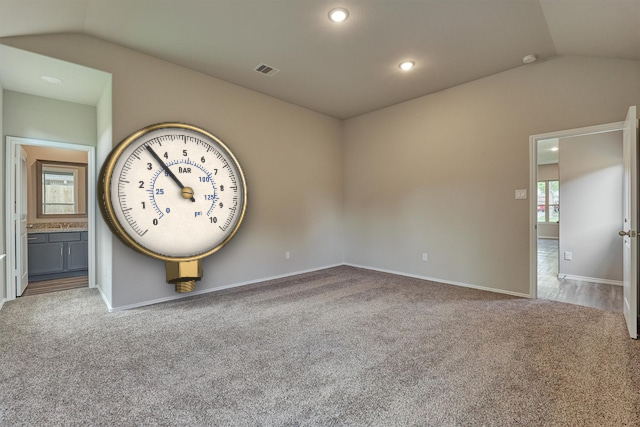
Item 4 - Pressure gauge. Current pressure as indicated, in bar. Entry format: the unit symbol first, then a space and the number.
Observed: bar 3.5
